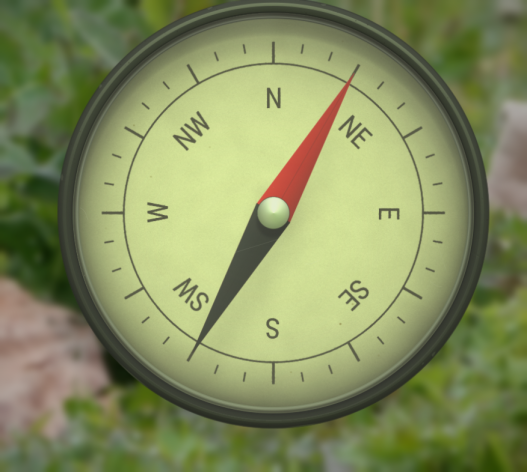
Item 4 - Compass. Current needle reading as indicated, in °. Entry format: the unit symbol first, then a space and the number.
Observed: ° 30
